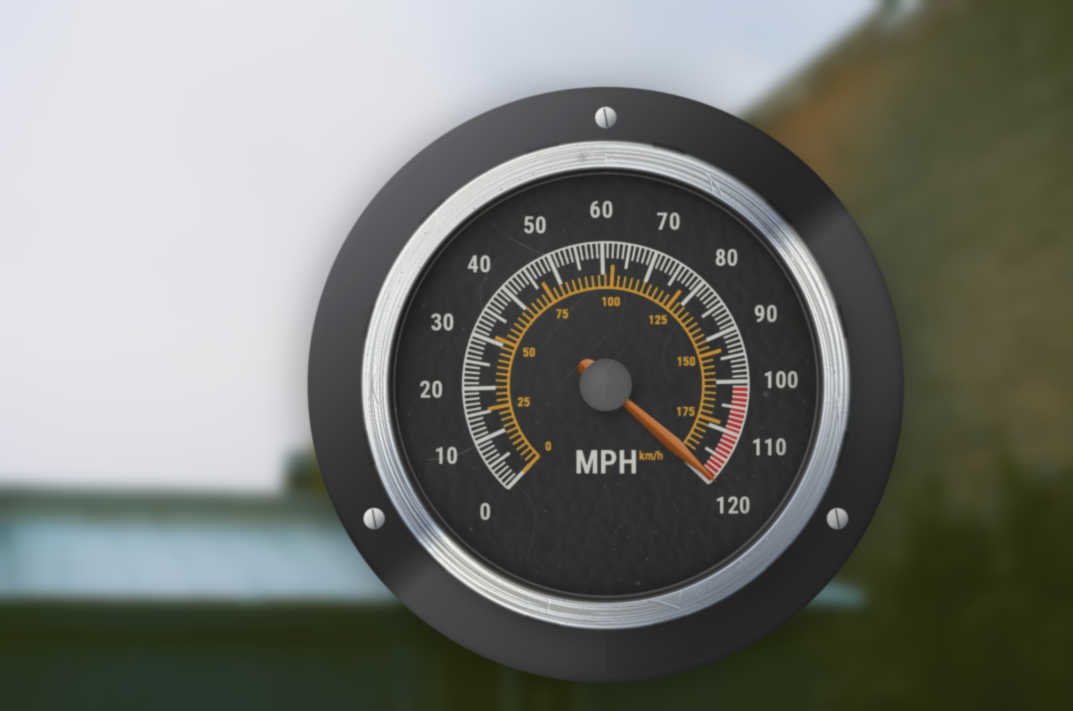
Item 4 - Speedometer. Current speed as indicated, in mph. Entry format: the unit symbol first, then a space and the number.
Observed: mph 119
